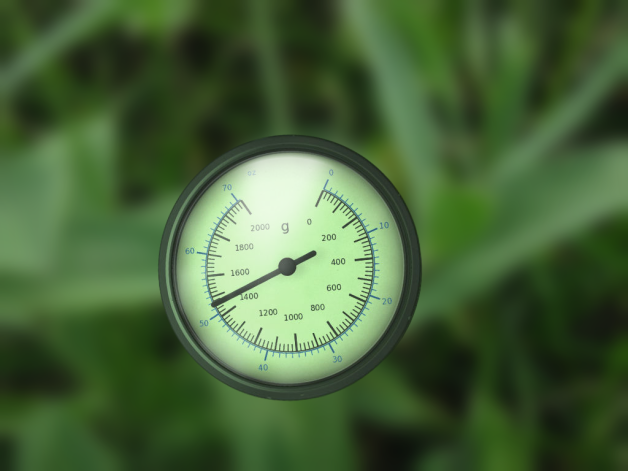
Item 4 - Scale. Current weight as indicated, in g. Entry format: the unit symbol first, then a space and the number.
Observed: g 1460
